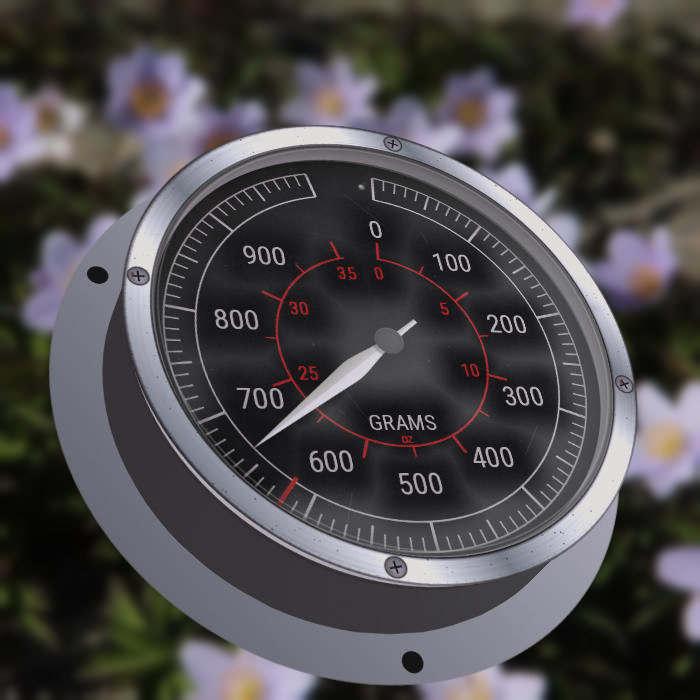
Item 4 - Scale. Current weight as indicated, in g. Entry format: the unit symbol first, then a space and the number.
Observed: g 660
